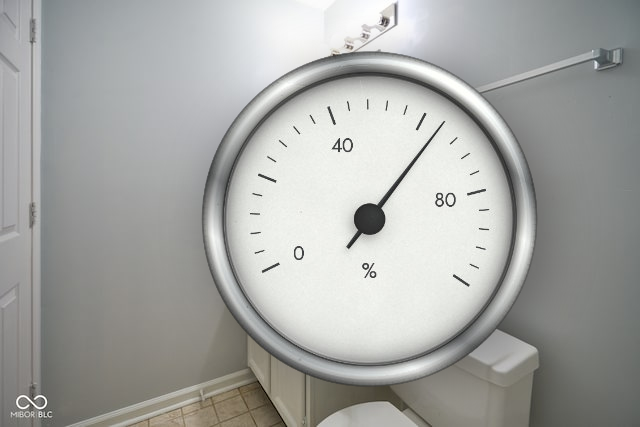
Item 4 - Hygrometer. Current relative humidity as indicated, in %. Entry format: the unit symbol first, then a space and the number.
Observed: % 64
